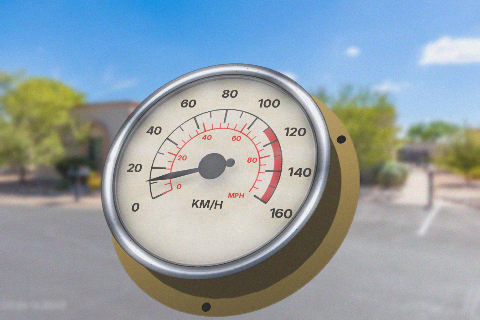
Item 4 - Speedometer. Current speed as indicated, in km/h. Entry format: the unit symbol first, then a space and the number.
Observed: km/h 10
